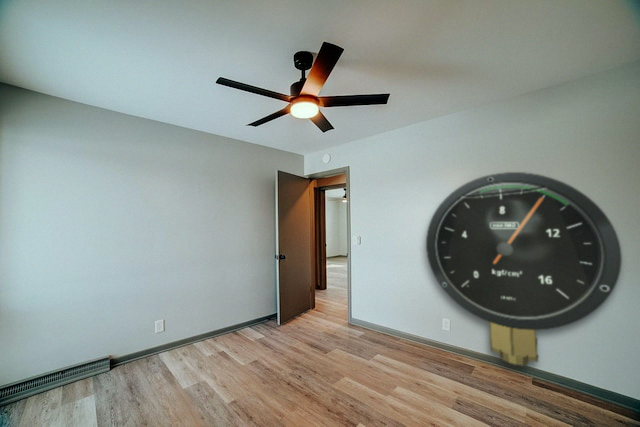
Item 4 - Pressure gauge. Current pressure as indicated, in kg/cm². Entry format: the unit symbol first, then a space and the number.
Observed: kg/cm² 10
